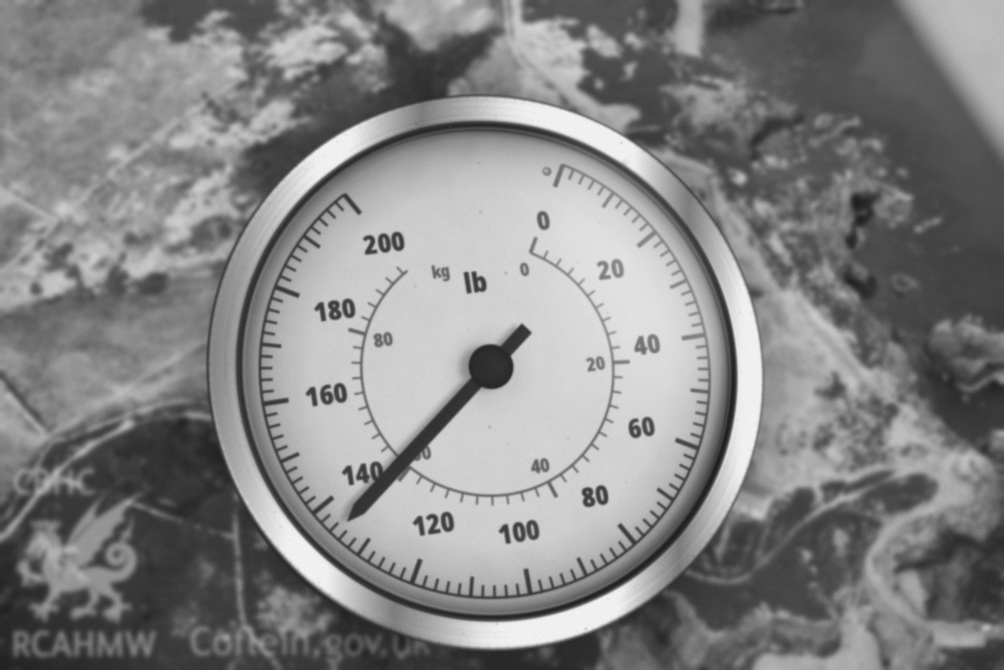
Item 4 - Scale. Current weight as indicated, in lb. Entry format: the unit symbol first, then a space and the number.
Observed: lb 135
